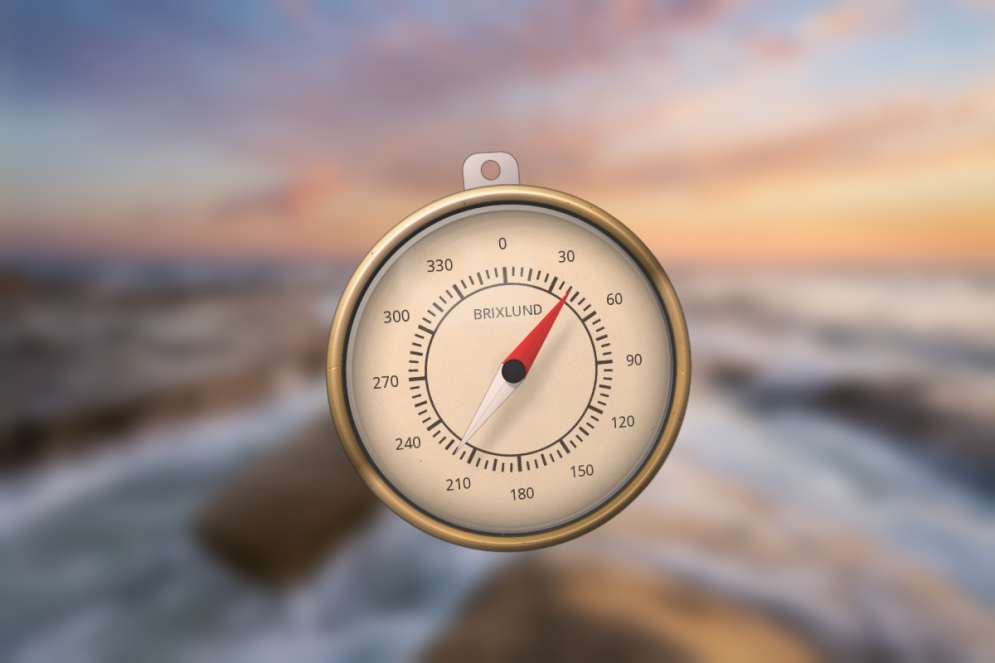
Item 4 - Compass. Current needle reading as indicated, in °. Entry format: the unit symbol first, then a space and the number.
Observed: ° 40
